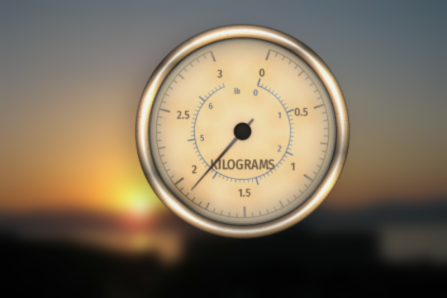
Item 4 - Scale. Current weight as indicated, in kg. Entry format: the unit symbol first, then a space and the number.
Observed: kg 1.9
